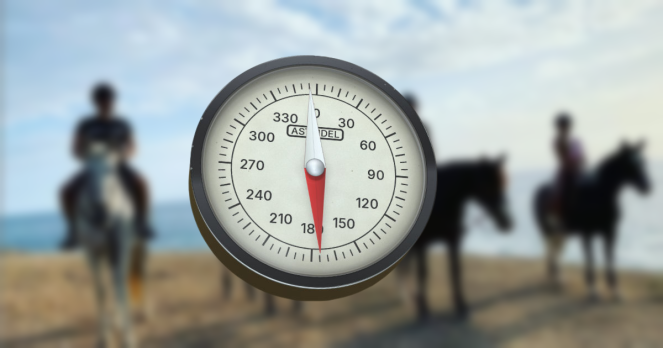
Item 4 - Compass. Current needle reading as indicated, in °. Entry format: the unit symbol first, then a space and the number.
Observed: ° 175
